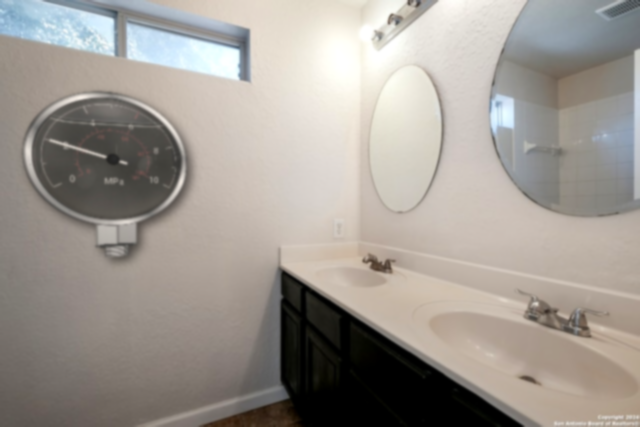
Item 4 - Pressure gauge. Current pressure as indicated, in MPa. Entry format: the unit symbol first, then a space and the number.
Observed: MPa 2
